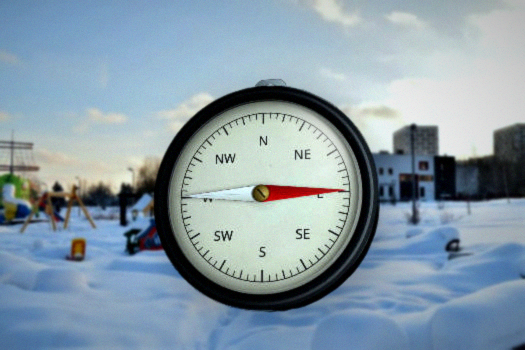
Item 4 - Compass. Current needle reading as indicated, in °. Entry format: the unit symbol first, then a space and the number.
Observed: ° 90
